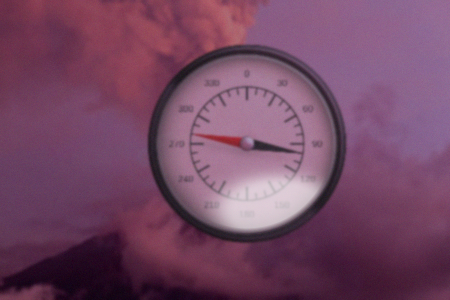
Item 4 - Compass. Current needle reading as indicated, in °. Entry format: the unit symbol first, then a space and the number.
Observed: ° 280
